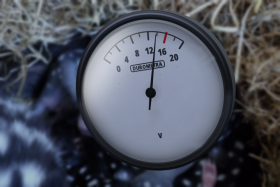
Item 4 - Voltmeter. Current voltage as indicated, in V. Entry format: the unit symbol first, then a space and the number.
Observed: V 14
